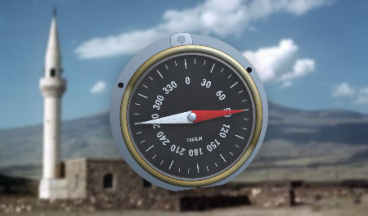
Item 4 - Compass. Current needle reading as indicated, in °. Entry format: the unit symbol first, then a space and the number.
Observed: ° 90
